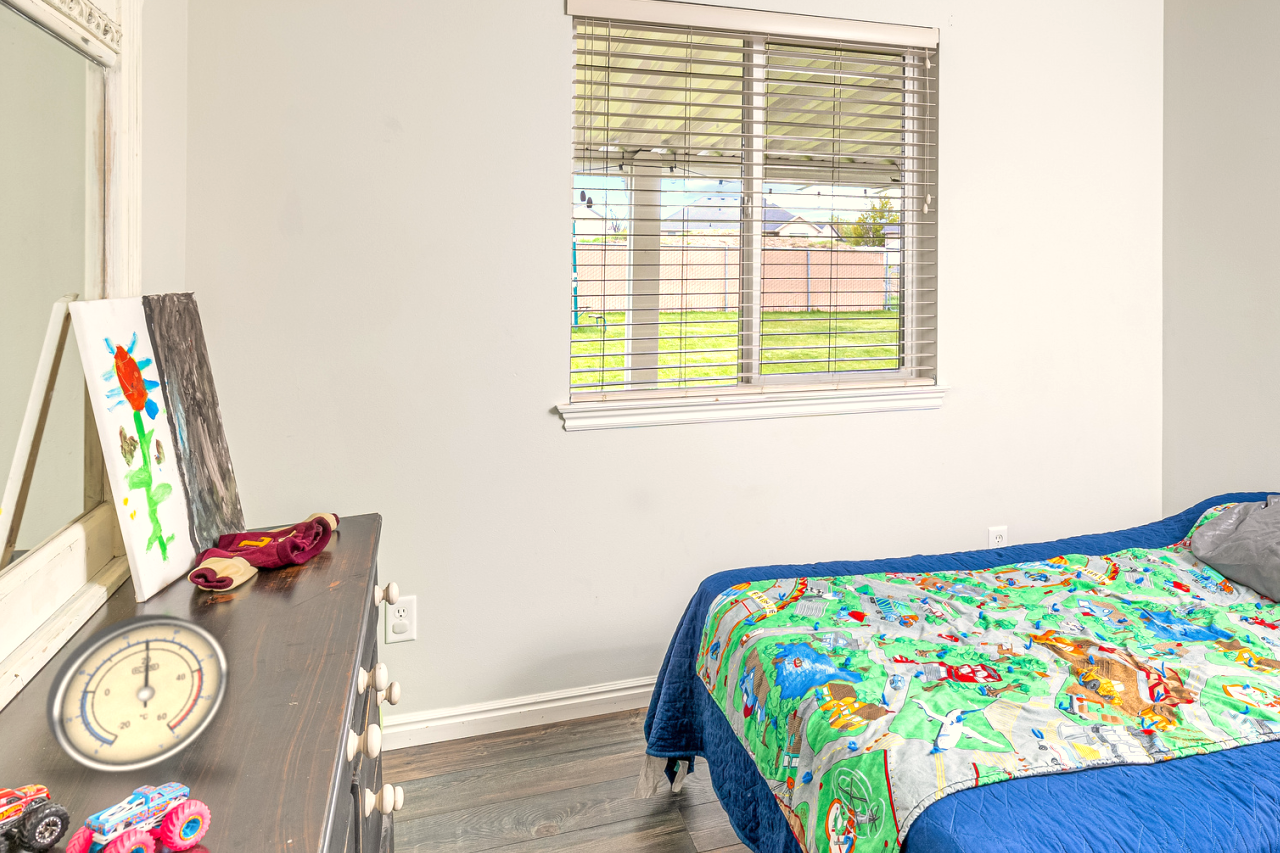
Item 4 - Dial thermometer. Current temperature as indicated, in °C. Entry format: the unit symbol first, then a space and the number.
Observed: °C 20
